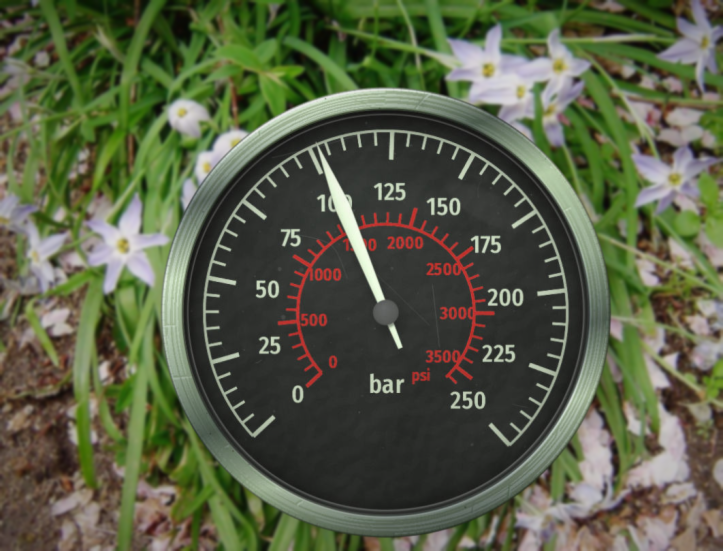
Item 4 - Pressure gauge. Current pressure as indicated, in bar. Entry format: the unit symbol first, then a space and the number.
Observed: bar 102.5
